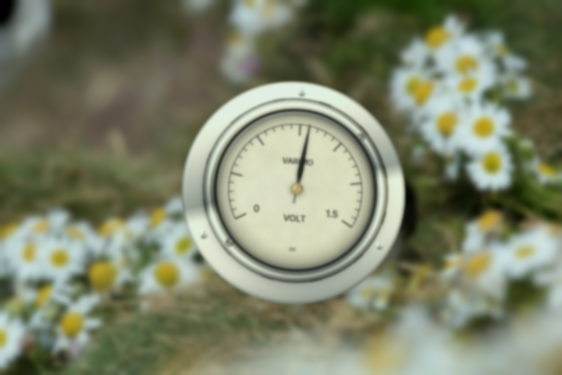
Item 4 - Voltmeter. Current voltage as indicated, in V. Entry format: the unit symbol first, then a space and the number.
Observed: V 0.8
